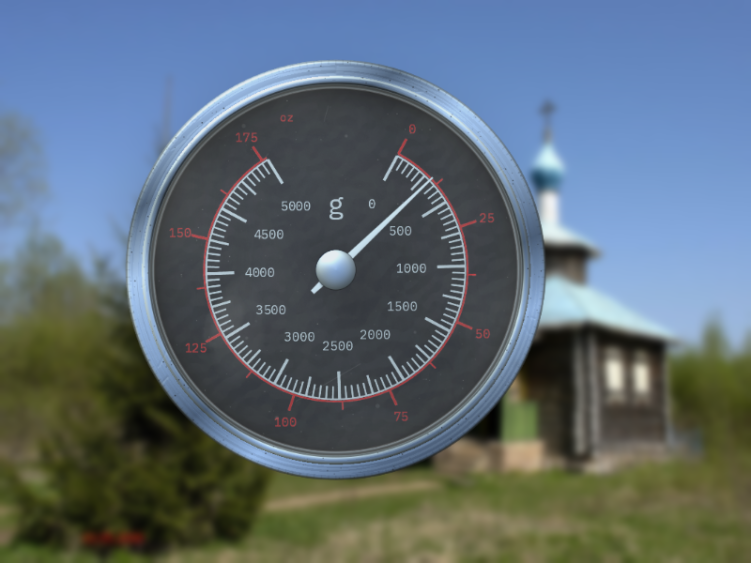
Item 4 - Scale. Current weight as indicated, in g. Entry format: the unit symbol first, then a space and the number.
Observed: g 300
